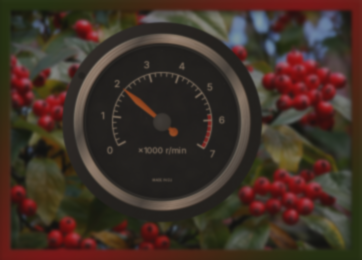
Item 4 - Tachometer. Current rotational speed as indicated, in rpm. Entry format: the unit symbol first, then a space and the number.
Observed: rpm 2000
